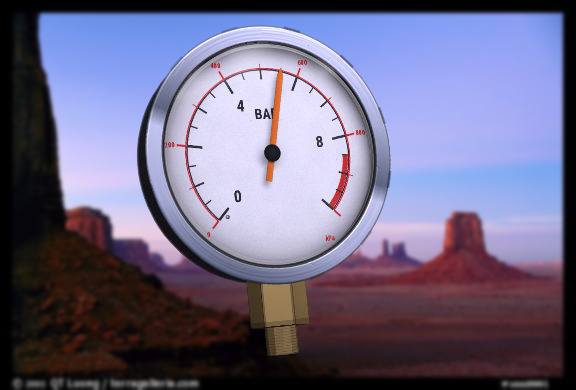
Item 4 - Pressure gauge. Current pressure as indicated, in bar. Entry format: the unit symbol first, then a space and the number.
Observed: bar 5.5
